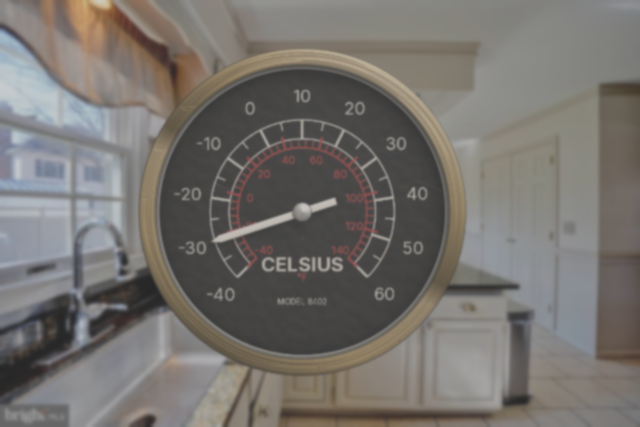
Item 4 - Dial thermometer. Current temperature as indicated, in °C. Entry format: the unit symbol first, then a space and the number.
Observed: °C -30
